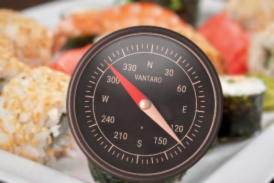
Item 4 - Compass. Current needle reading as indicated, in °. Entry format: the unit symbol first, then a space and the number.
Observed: ° 310
